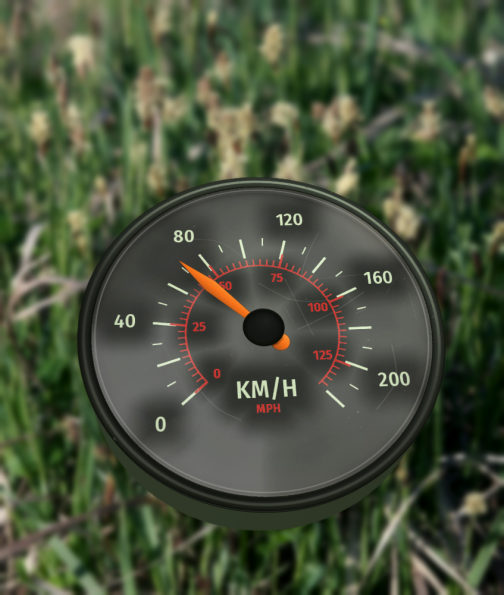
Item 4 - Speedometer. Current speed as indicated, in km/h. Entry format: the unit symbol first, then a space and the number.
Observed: km/h 70
